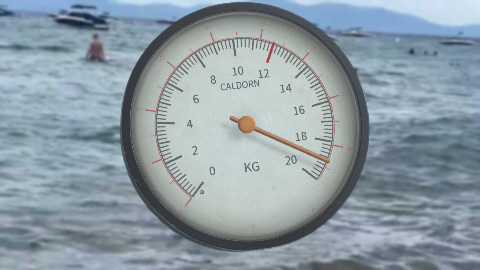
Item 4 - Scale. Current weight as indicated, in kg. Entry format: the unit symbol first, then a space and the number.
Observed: kg 19
